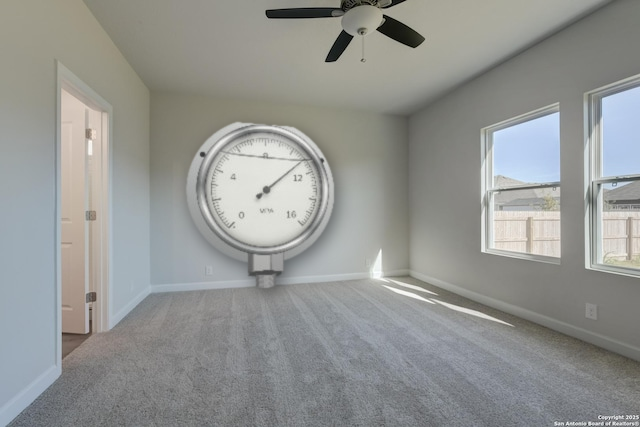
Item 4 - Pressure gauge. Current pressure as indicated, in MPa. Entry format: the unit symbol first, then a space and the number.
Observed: MPa 11
